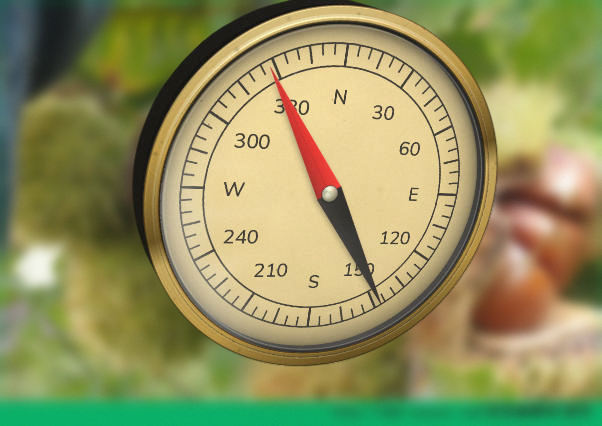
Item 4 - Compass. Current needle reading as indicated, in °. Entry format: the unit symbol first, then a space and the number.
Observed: ° 327.5
